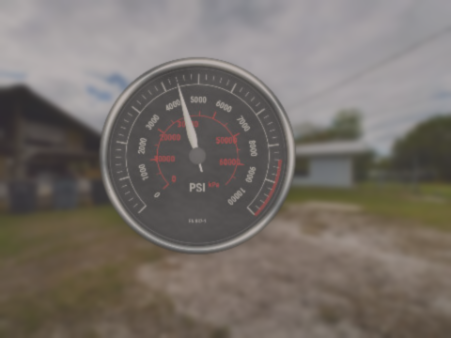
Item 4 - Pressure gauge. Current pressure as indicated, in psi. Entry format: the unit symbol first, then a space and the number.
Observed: psi 4400
